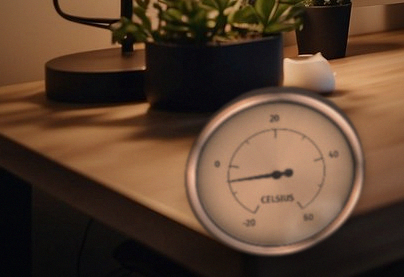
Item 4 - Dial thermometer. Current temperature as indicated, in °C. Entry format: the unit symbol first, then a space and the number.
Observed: °C -5
